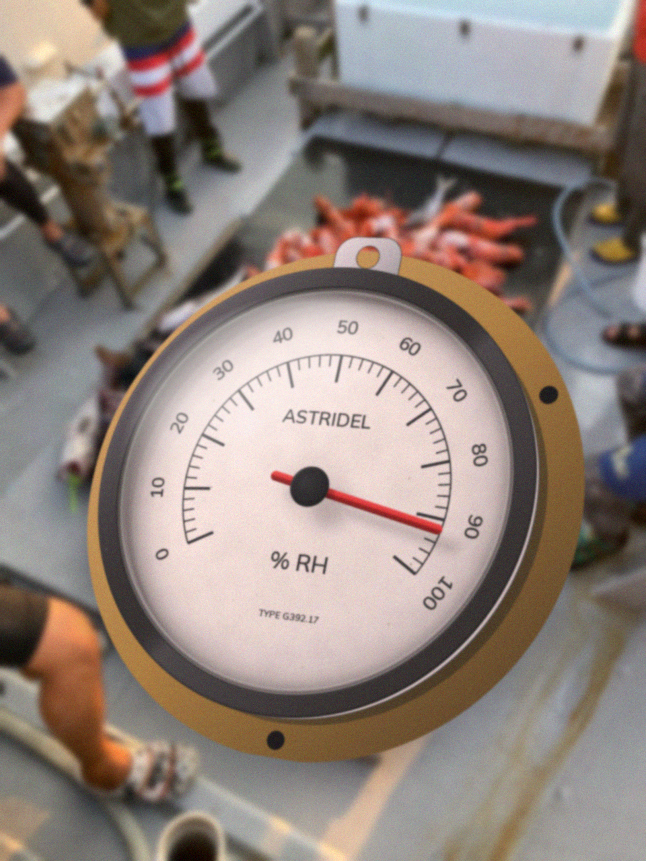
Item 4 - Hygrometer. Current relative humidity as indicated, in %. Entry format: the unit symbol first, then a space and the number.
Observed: % 92
